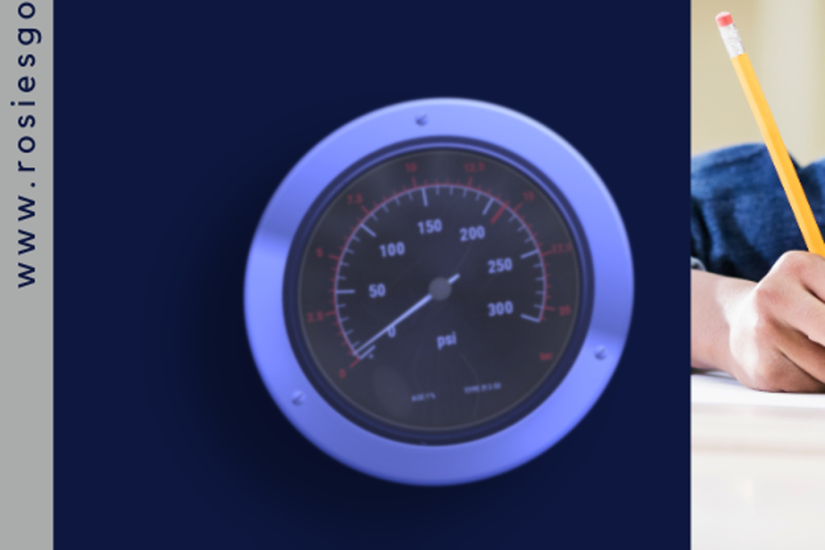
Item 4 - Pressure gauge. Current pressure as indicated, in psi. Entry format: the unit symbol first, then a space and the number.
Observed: psi 5
